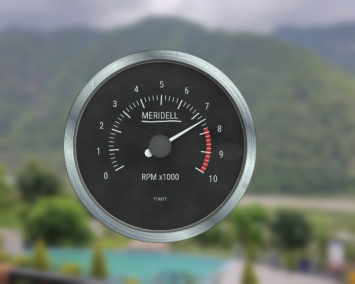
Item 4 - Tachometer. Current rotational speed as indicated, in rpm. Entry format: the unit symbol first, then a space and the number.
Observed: rpm 7400
